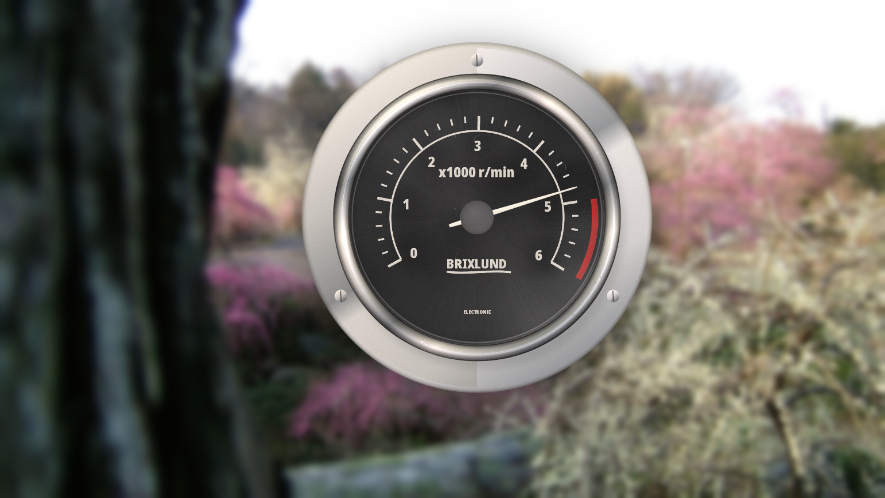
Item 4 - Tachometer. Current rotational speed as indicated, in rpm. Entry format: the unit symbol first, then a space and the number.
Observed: rpm 4800
